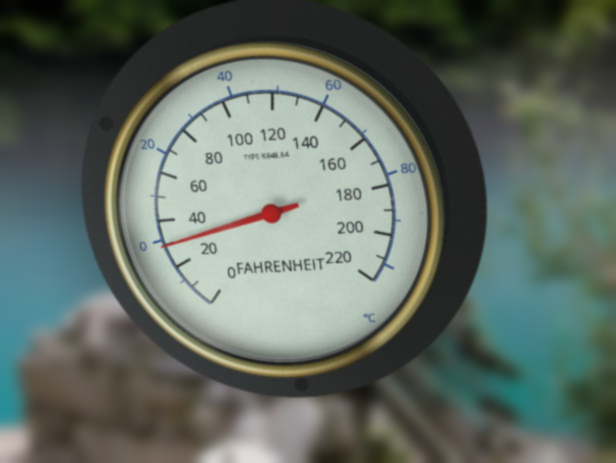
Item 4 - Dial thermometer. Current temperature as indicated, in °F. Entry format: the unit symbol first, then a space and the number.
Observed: °F 30
